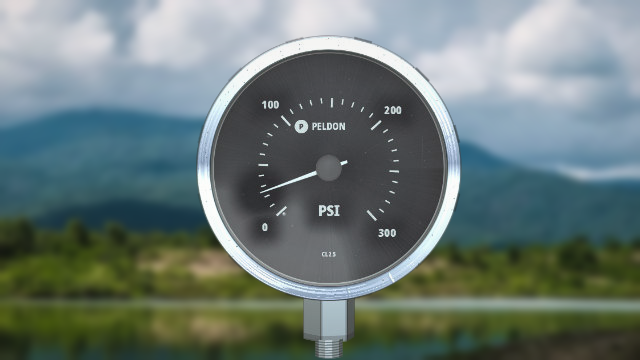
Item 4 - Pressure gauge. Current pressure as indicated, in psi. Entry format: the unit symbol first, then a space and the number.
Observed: psi 25
